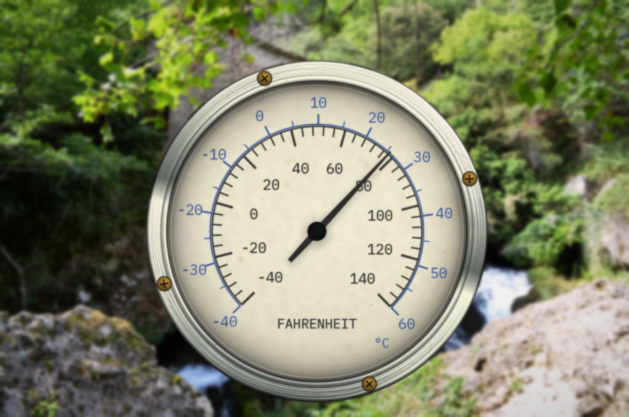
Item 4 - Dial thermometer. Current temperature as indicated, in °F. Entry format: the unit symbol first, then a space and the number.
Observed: °F 78
